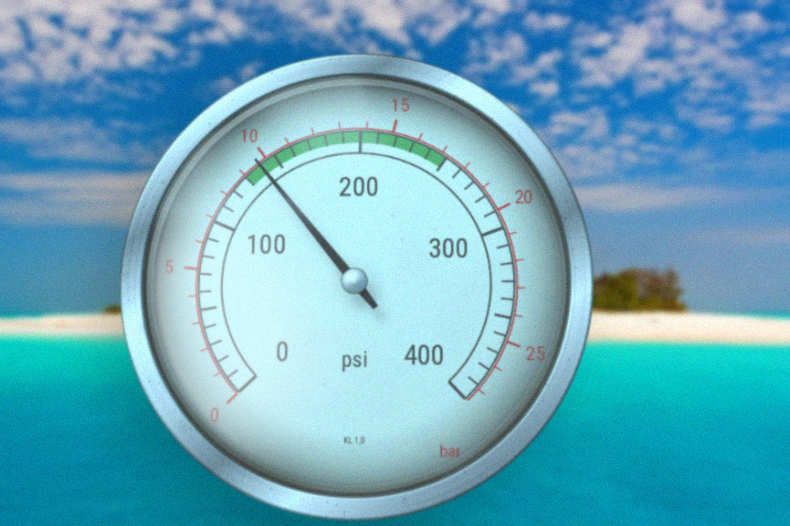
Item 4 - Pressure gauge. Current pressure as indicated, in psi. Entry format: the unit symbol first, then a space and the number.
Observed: psi 140
